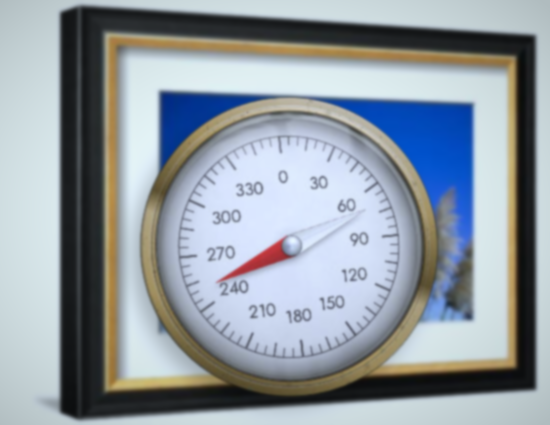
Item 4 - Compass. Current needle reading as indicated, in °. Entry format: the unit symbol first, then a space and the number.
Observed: ° 250
